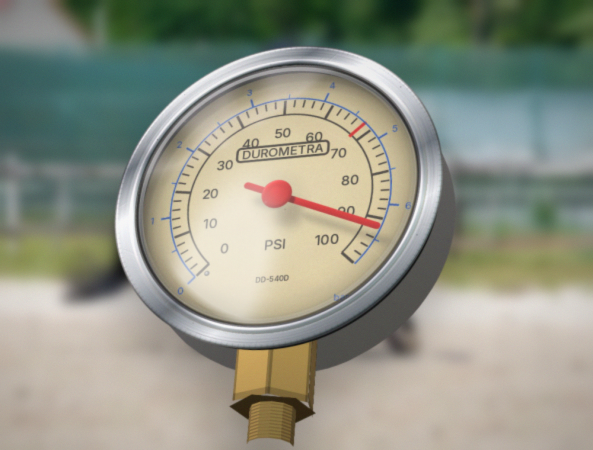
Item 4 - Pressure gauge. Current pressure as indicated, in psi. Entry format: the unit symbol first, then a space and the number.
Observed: psi 92
